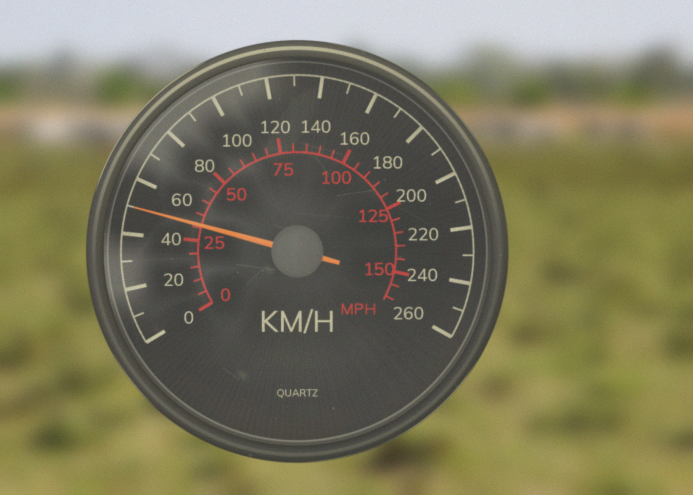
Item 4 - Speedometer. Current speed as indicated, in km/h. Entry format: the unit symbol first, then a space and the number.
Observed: km/h 50
